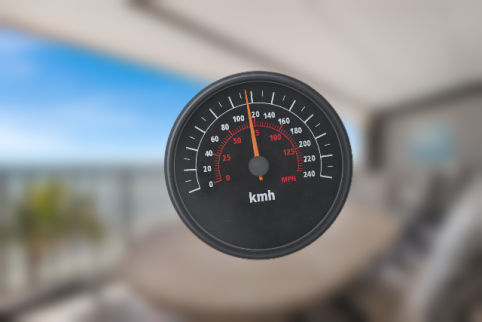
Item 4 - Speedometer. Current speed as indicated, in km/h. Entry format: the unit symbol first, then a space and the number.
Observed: km/h 115
